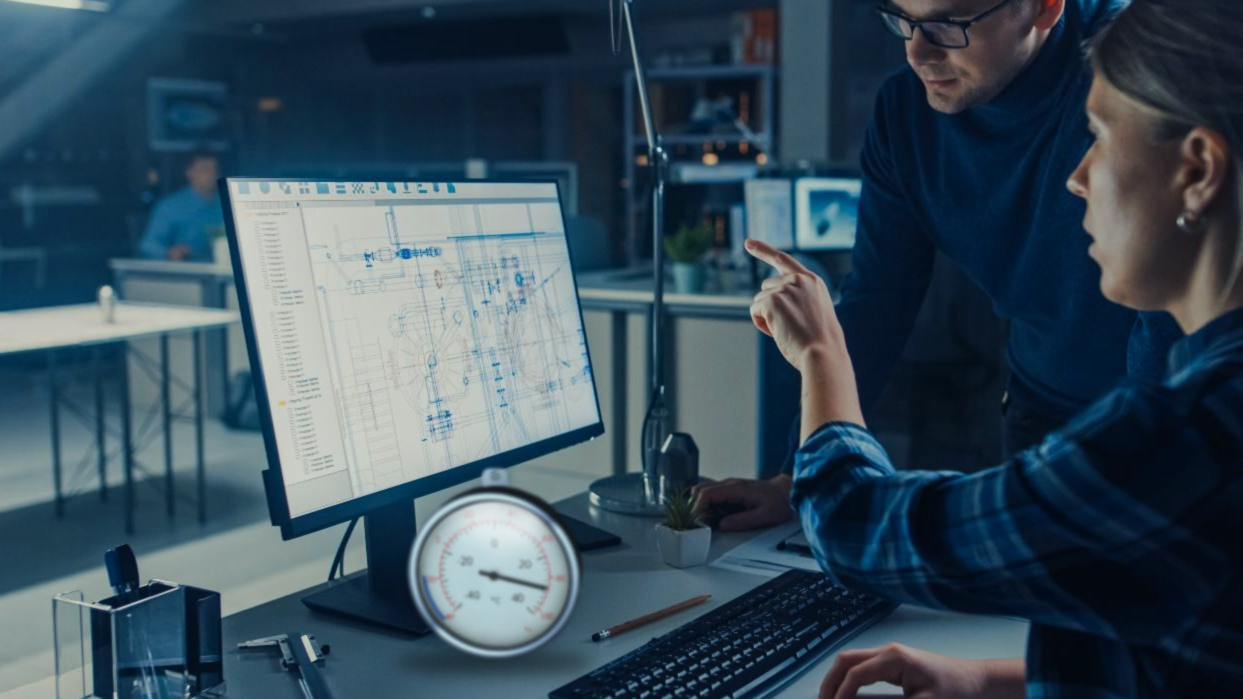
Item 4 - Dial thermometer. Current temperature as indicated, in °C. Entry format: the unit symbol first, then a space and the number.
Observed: °C 30
